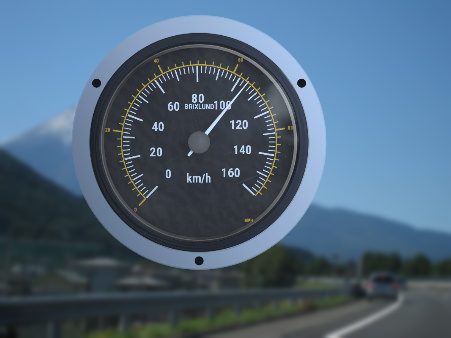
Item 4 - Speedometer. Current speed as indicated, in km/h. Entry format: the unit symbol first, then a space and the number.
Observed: km/h 104
